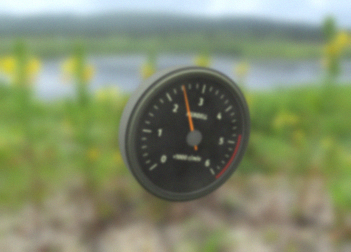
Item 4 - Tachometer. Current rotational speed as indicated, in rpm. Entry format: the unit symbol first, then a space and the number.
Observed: rpm 2400
